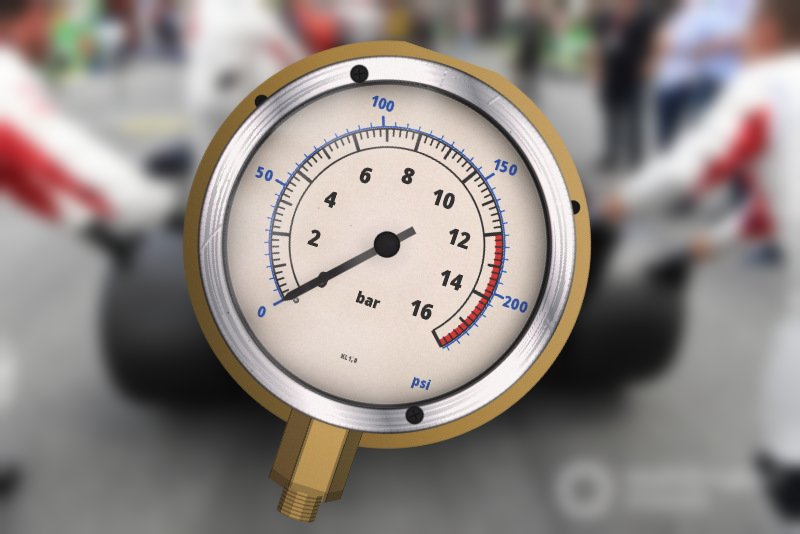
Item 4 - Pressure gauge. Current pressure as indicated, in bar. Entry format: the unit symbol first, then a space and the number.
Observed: bar 0
